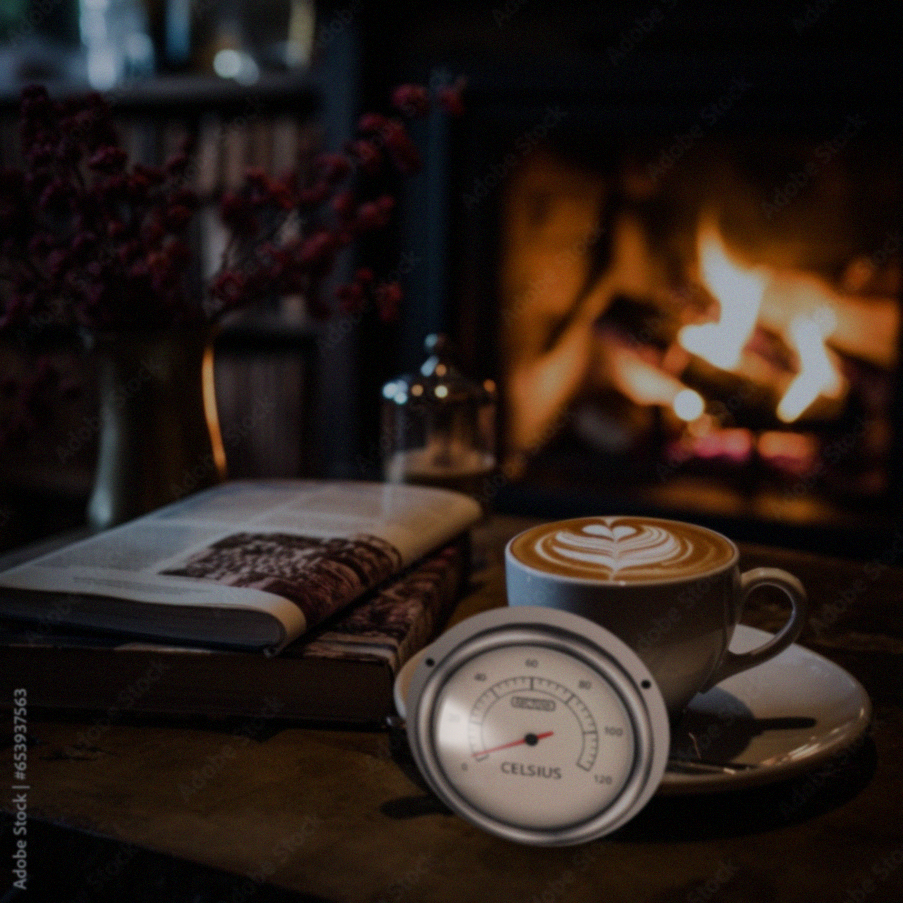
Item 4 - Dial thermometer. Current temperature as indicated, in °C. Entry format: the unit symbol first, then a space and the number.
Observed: °C 4
